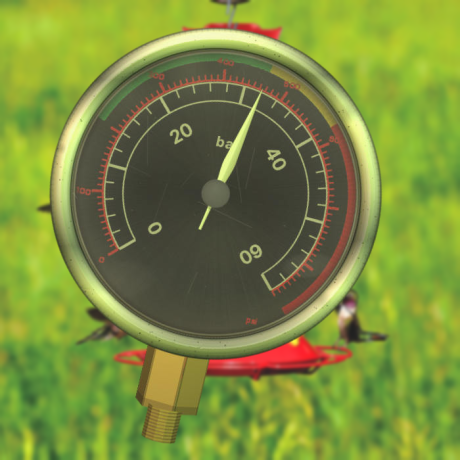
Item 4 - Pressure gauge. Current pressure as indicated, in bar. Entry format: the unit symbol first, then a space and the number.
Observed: bar 32
